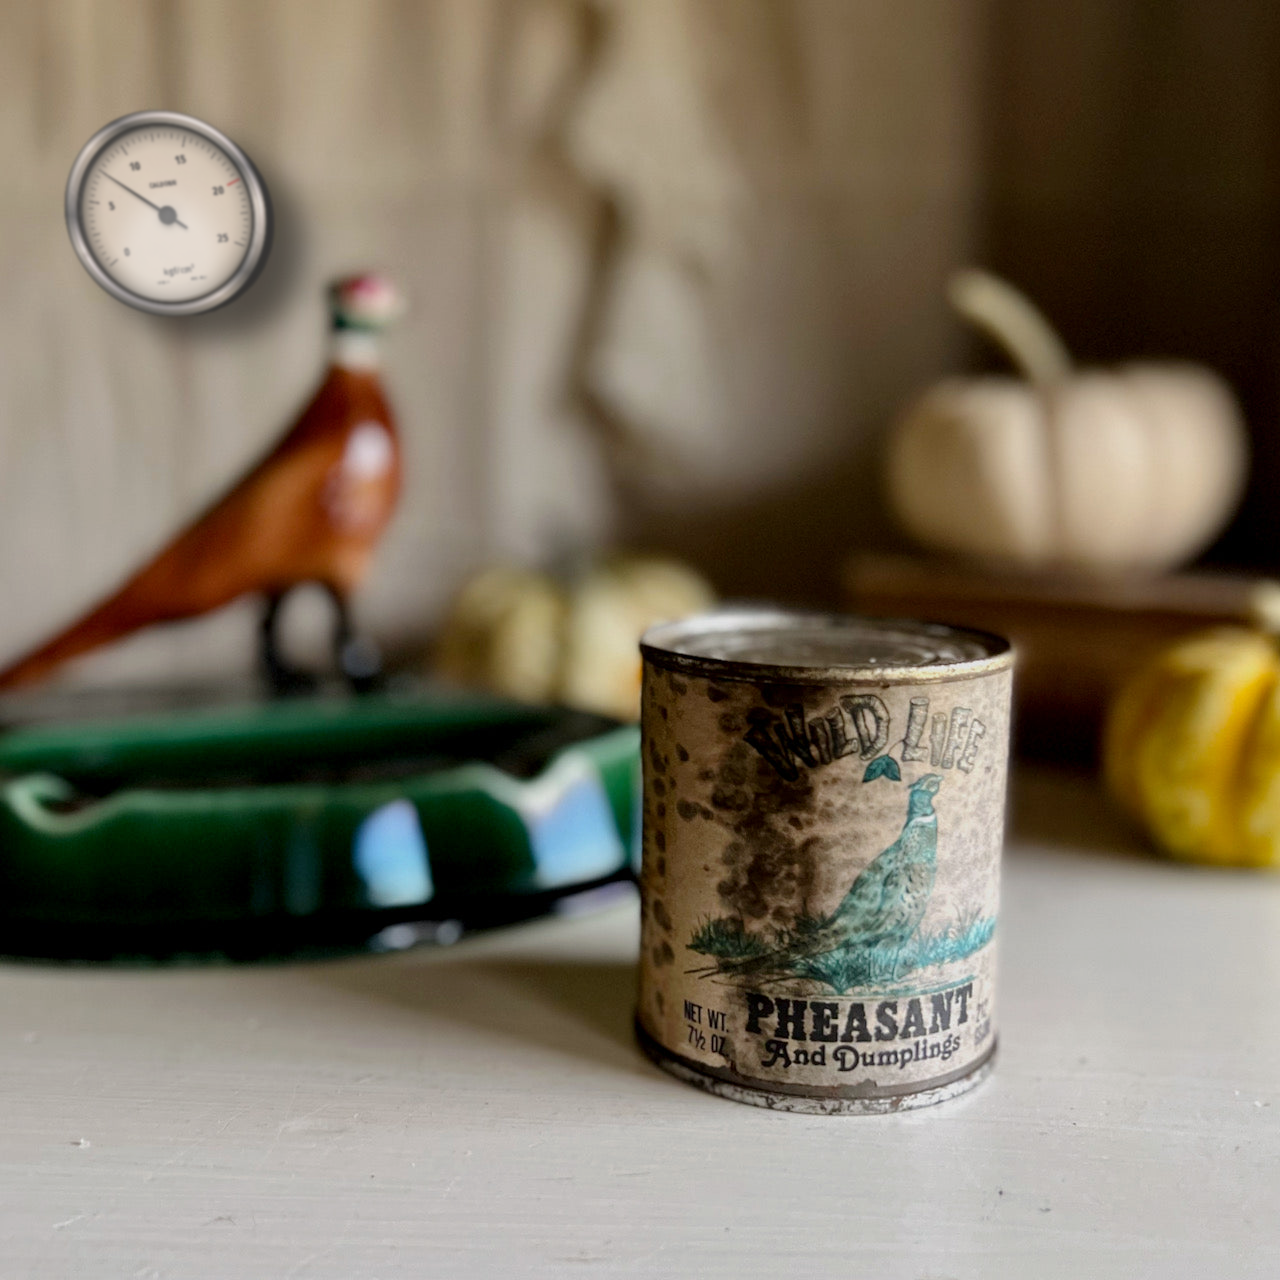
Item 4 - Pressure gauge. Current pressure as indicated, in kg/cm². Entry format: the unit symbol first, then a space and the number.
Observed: kg/cm² 7.5
